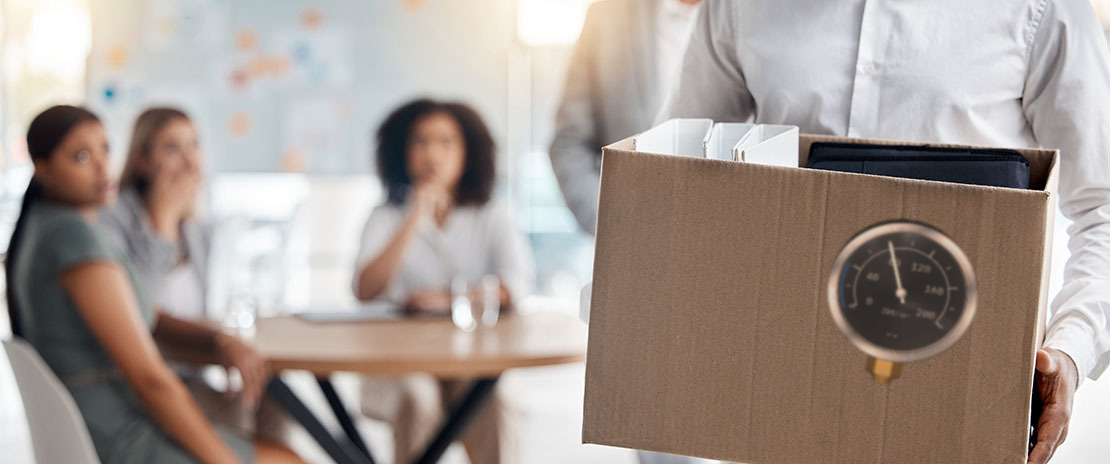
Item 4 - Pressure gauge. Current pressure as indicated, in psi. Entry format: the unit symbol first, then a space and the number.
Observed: psi 80
